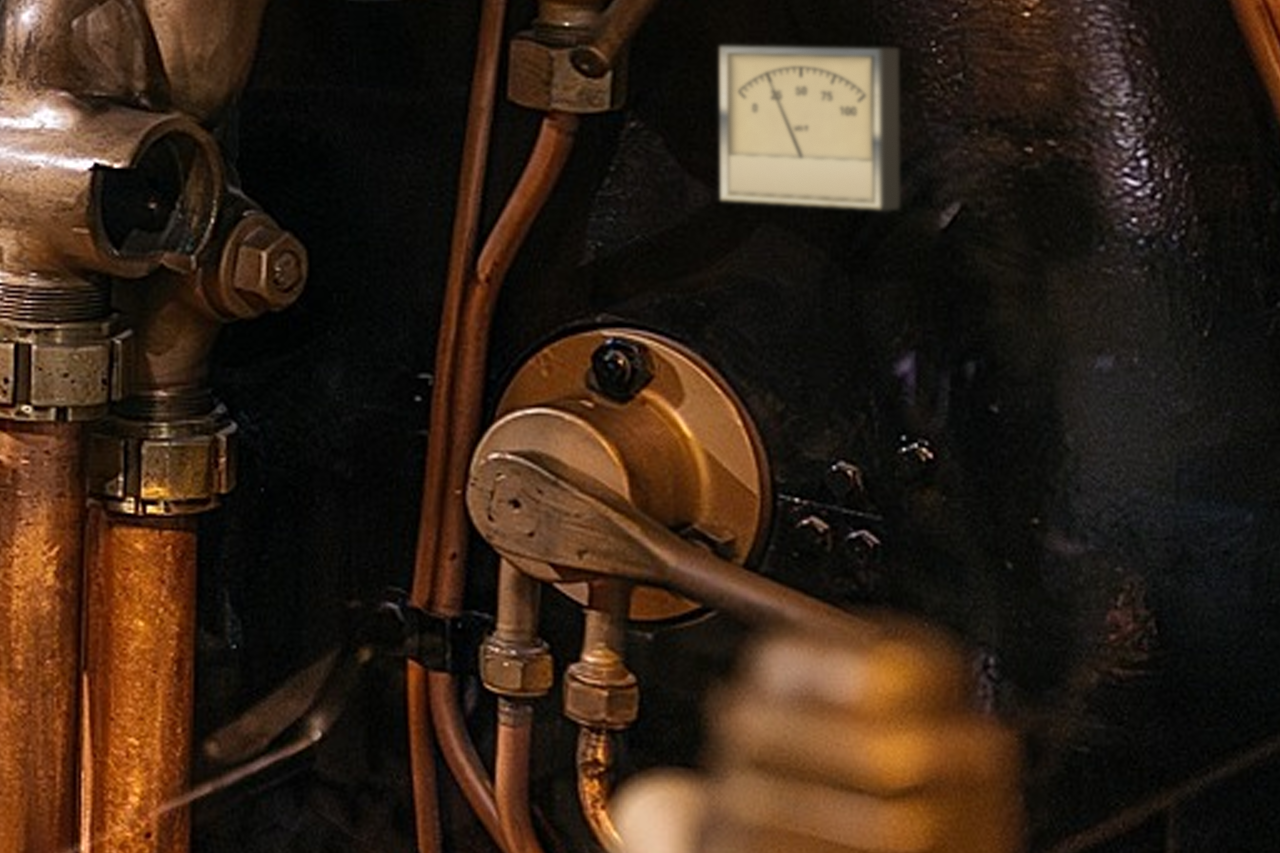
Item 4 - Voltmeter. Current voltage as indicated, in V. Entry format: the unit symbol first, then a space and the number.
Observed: V 25
